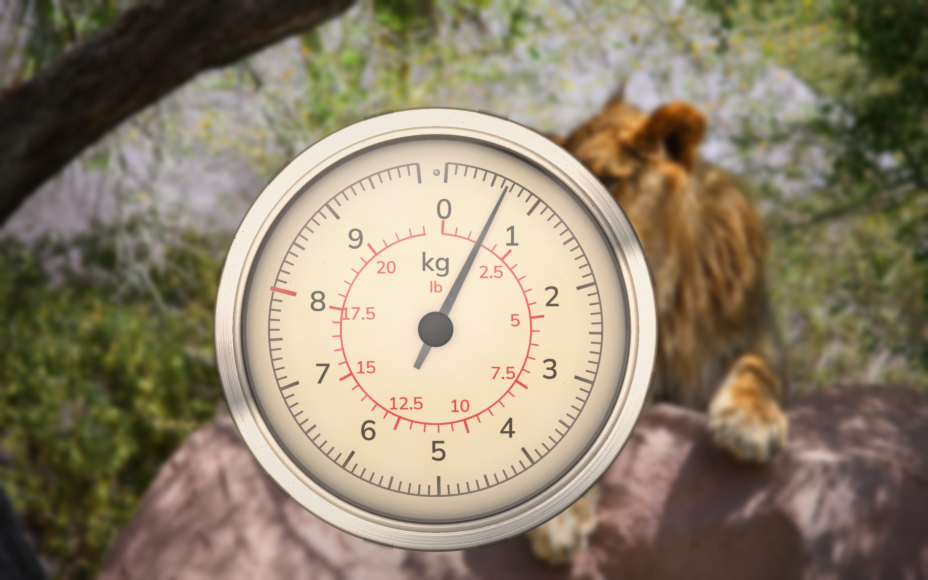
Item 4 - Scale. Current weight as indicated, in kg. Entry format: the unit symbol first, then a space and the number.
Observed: kg 0.65
